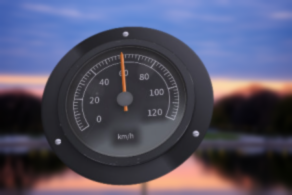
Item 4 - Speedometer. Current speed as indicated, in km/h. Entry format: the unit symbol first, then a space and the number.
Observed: km/h 60
